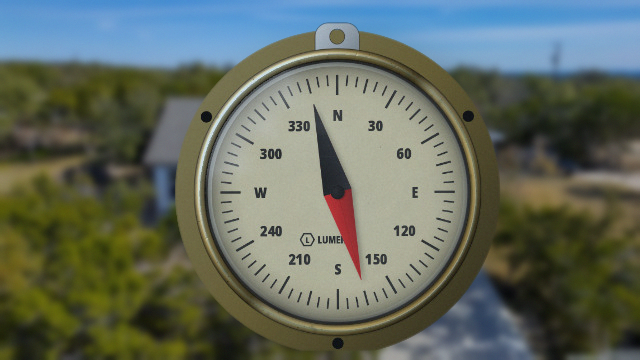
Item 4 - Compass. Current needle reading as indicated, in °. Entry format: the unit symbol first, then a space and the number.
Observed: ° 165
